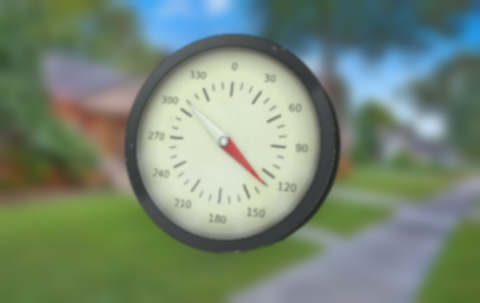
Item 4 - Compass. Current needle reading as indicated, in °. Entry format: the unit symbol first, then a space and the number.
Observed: ° 130
